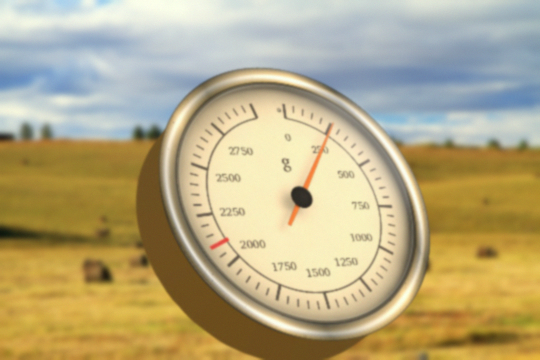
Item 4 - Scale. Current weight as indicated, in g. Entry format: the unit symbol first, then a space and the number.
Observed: g 250
